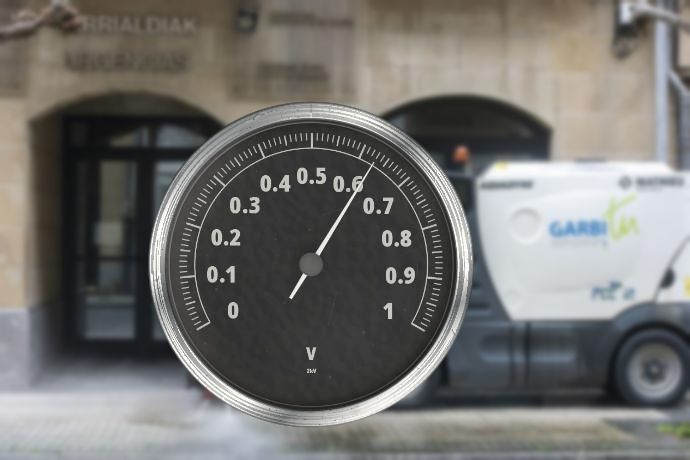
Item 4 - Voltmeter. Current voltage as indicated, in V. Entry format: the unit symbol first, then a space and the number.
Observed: V 0.63
